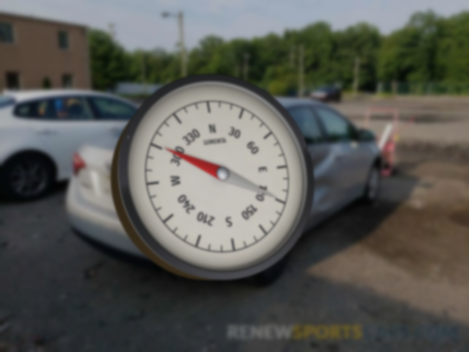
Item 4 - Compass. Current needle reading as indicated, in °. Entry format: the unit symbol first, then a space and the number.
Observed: ° 300
